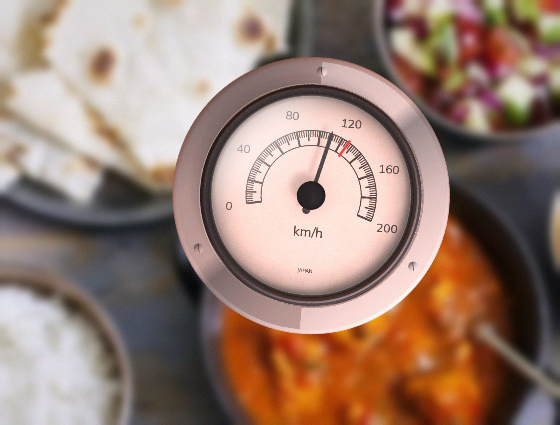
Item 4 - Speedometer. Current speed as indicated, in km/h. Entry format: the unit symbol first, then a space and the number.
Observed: km/h 110
